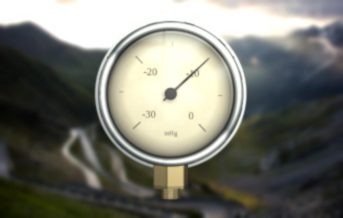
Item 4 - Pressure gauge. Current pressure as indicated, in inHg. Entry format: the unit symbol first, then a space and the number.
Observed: inHg -10
